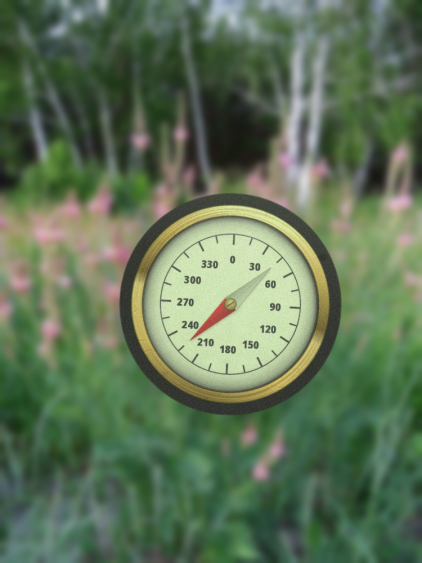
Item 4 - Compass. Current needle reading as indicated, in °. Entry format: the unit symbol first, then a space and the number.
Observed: ° 225
